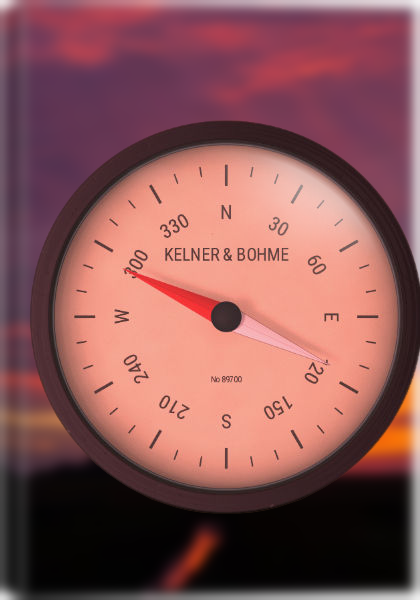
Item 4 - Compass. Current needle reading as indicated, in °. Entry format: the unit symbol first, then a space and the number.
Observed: ° 295
